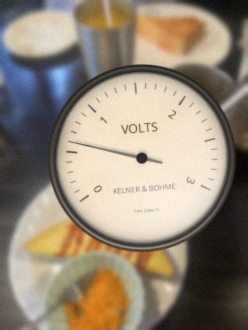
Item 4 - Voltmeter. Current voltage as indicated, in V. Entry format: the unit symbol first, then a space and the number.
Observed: V 0.6
